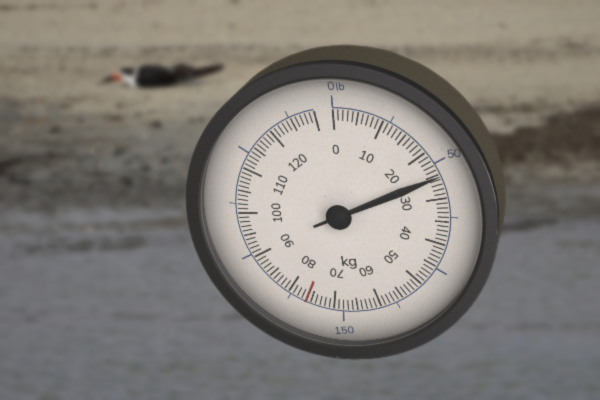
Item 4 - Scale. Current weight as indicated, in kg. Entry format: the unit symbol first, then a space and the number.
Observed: kg 25
